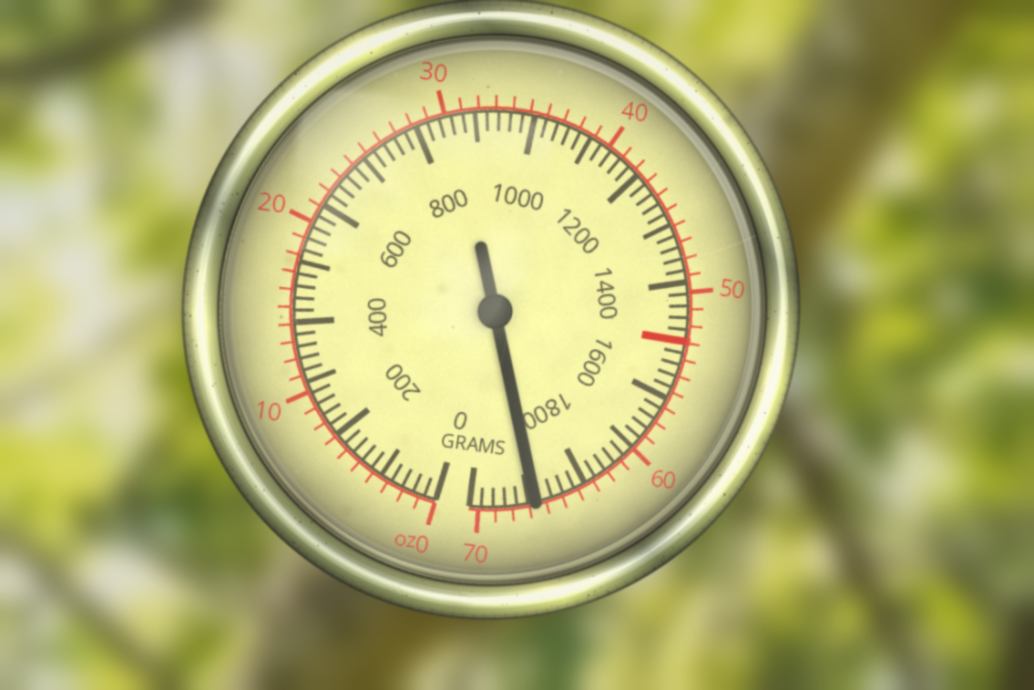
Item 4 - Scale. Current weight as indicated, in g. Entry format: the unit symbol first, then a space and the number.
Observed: g 1890
